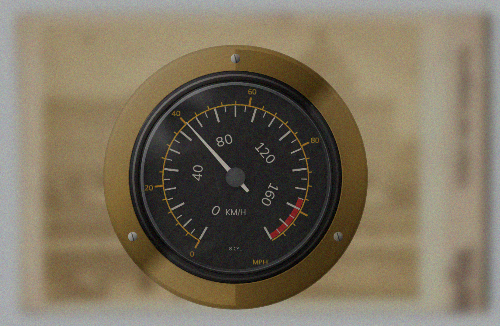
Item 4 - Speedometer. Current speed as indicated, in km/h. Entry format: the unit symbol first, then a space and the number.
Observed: km/h 65
